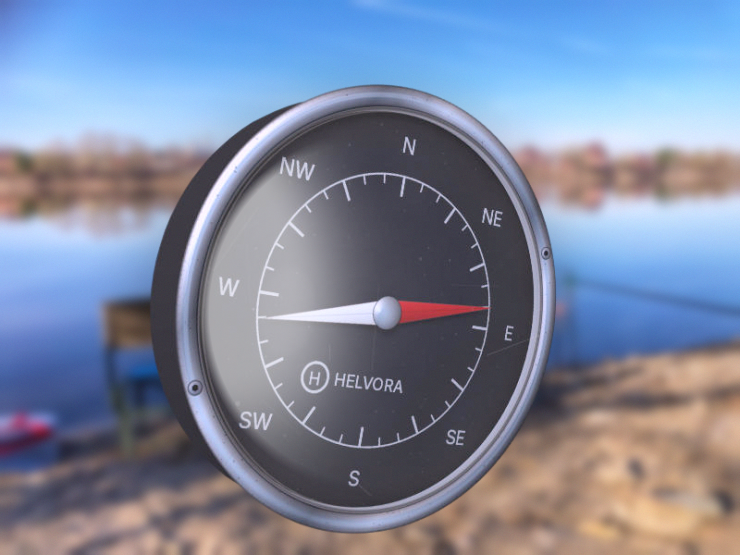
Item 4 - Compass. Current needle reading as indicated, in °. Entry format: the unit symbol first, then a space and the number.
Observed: ° 80
